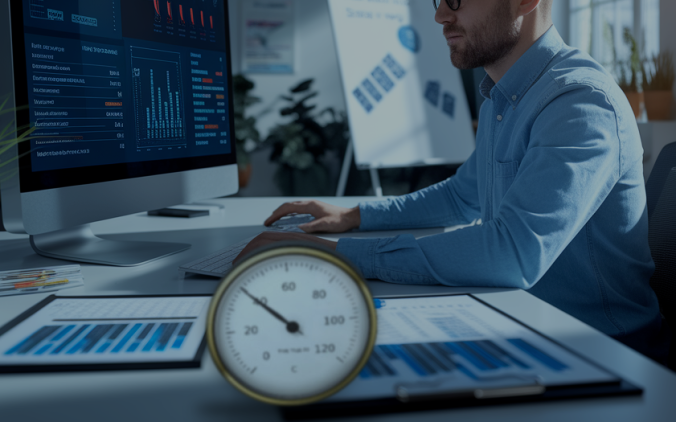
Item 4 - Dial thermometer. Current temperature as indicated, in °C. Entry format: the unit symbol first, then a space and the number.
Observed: °C 40
